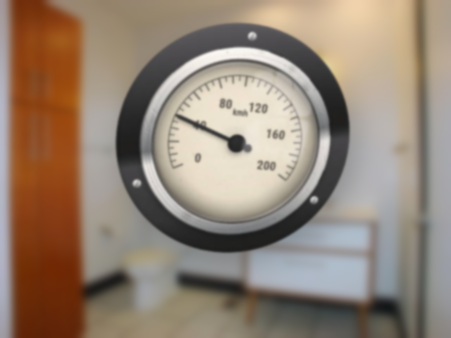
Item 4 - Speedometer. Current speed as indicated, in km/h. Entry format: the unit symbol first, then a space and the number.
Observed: km/h 40
